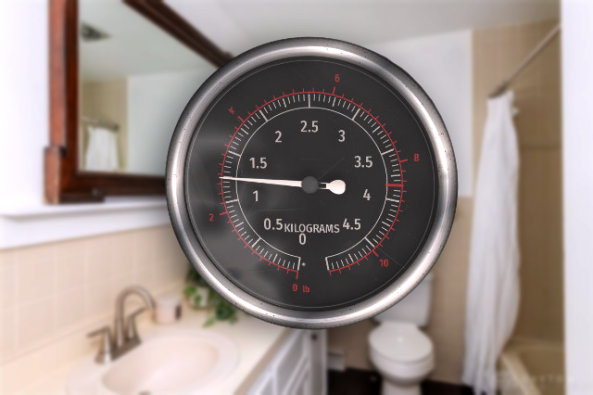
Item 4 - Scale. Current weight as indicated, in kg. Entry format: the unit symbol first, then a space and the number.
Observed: kg 1.25
